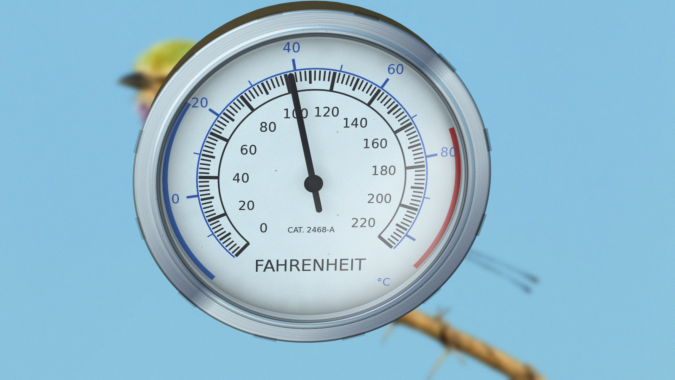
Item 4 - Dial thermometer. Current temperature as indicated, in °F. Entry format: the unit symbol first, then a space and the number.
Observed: °F 102
